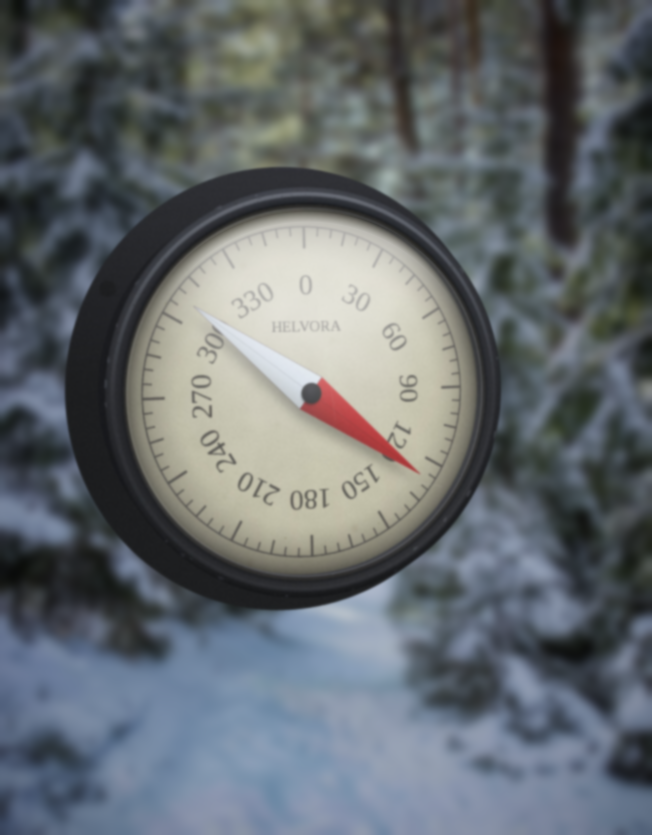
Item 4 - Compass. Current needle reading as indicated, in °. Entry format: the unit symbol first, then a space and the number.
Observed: ° 127.5
